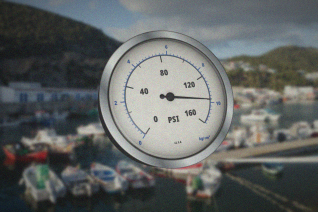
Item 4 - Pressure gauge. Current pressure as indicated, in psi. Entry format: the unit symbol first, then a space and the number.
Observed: psi 140
